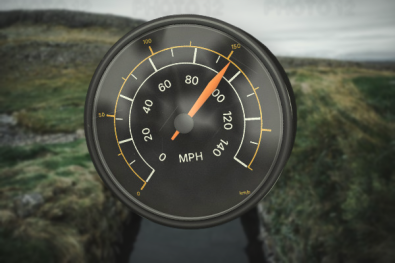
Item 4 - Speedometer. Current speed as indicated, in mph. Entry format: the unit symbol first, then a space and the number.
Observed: mph 95
